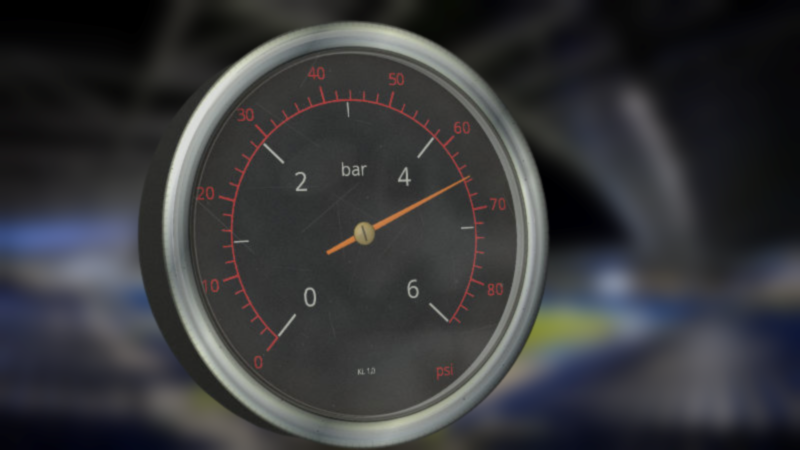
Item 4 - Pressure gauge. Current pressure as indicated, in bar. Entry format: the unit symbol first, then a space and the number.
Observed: bar 4.5
